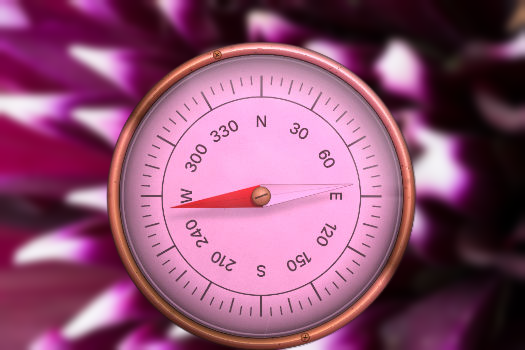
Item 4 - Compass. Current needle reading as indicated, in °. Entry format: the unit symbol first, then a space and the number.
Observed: ° 262.5
